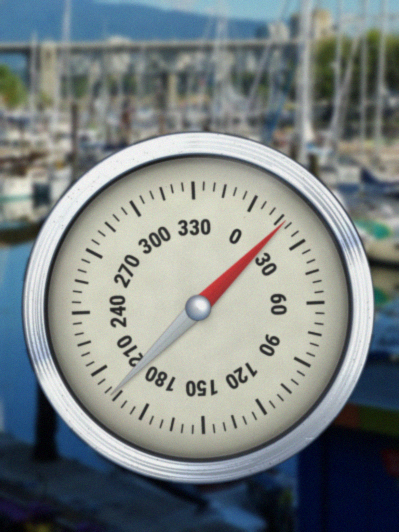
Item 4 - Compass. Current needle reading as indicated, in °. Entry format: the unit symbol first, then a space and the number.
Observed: ° 17.5
